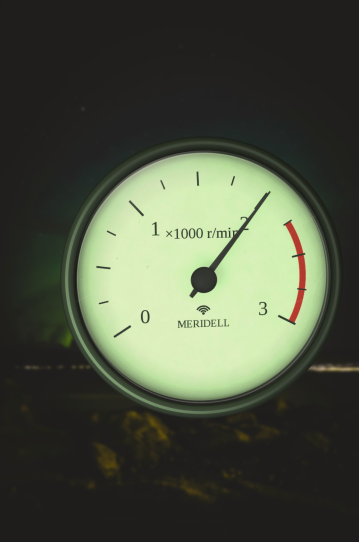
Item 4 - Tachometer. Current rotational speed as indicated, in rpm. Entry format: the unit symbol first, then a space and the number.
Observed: rpm 2000
